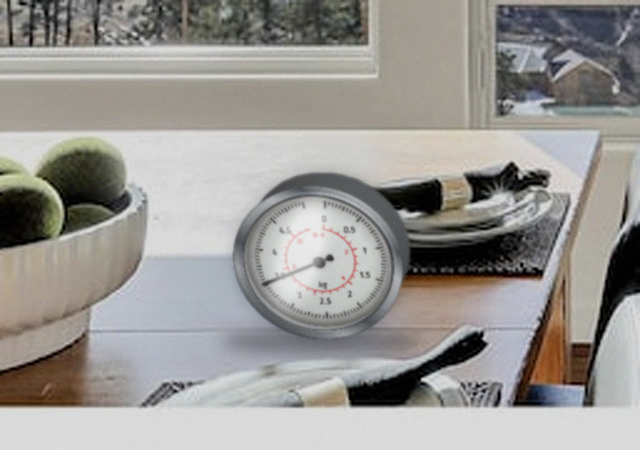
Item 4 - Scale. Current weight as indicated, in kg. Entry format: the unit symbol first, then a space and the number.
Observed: kg 3.5
